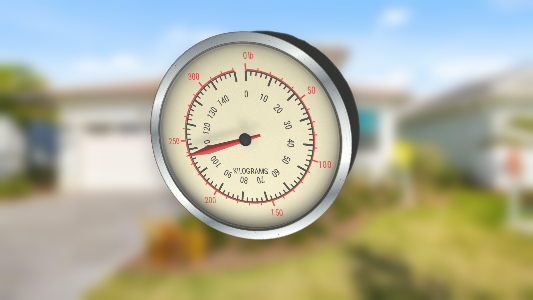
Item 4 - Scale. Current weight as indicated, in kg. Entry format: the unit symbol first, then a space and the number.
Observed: kg 108
